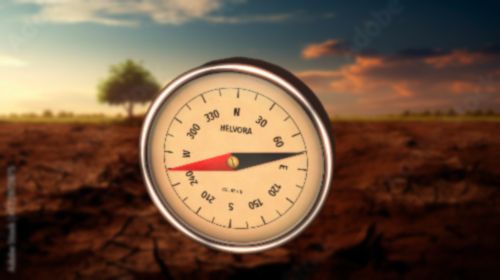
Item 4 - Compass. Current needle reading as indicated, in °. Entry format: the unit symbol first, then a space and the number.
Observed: ° 255
